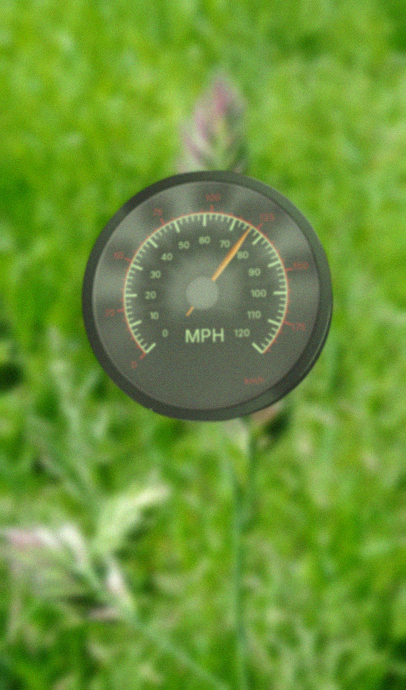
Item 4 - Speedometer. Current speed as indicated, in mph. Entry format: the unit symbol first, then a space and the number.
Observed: mph 76
